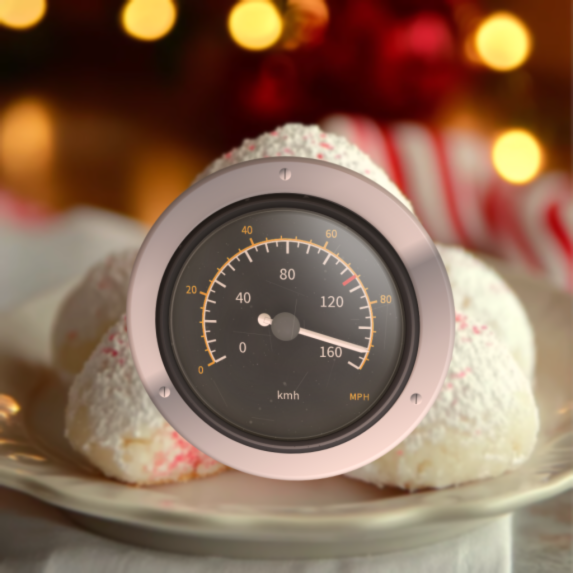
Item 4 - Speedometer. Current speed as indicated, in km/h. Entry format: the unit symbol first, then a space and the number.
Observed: km/h 150
